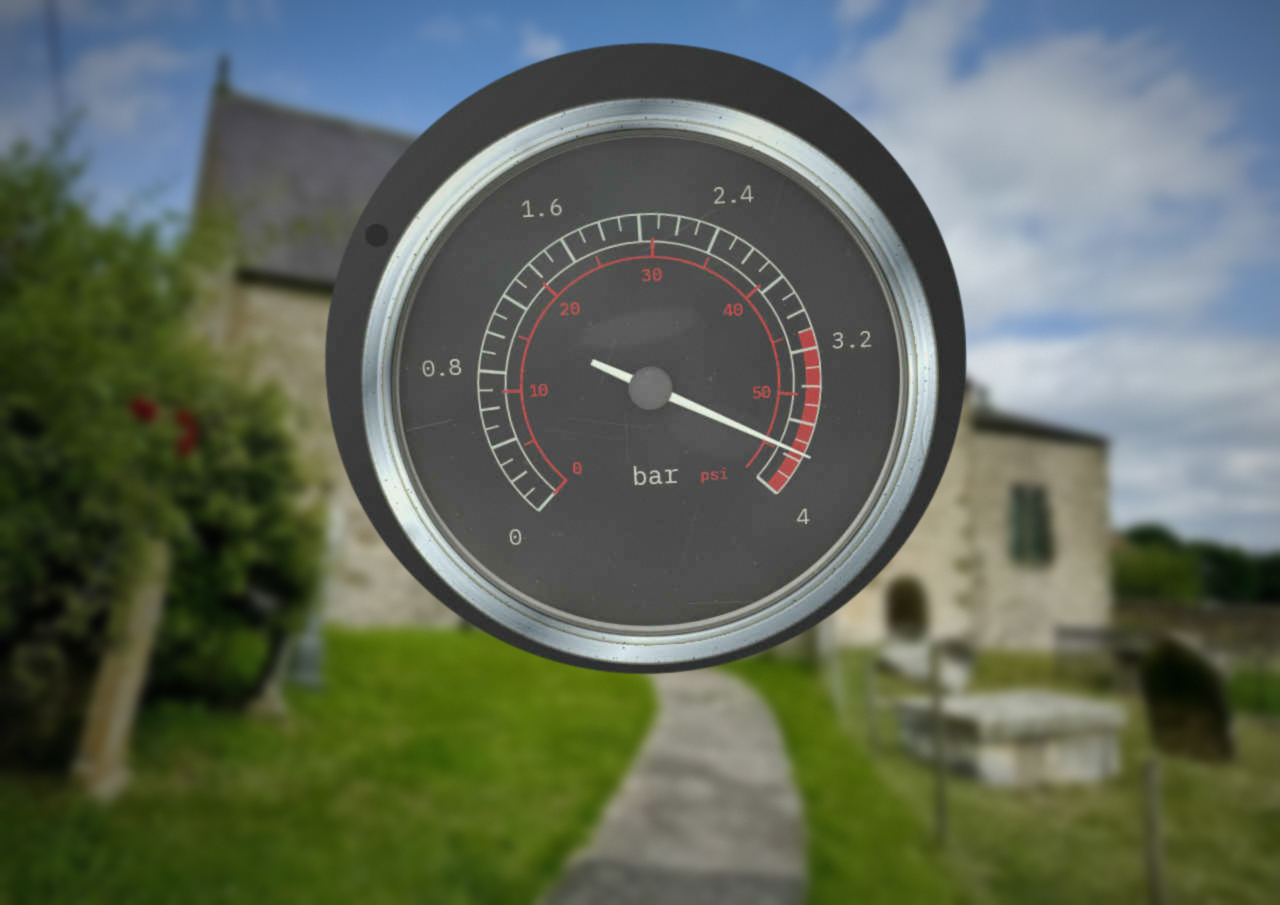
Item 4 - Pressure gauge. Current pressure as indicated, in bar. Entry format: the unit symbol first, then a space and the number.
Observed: bar 3.75
